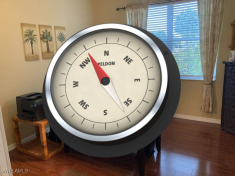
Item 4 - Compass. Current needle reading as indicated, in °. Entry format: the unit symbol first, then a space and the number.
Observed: ° 330
